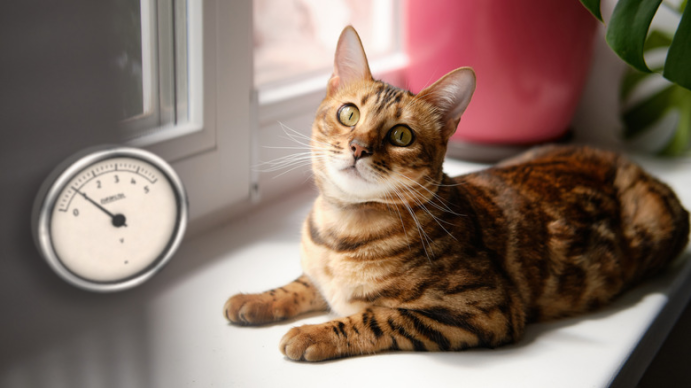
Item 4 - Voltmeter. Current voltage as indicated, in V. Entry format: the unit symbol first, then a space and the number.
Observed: V 1
